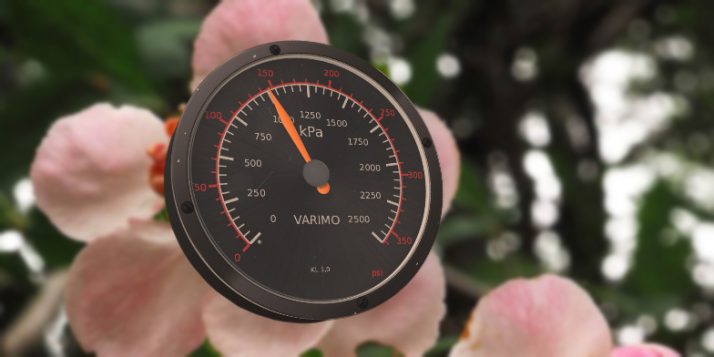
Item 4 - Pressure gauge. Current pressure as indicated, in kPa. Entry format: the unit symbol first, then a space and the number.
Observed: kPa 1000
